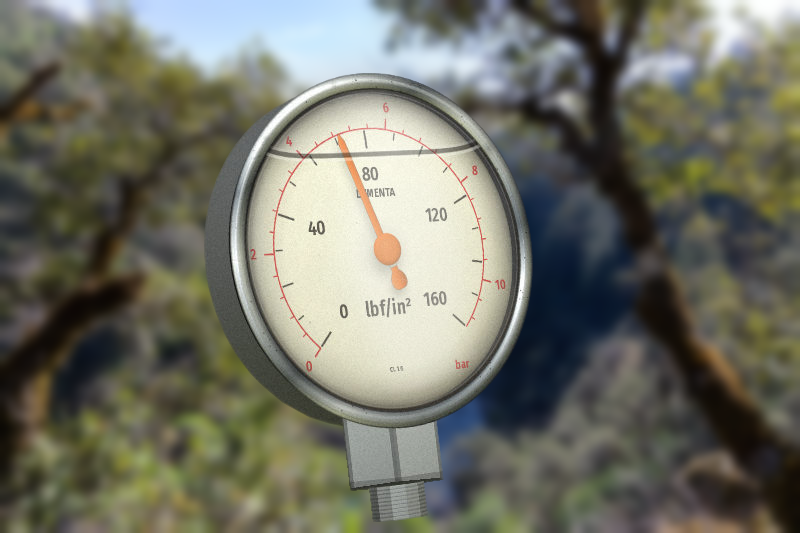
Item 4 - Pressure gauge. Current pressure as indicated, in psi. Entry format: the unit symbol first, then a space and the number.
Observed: psi 70
